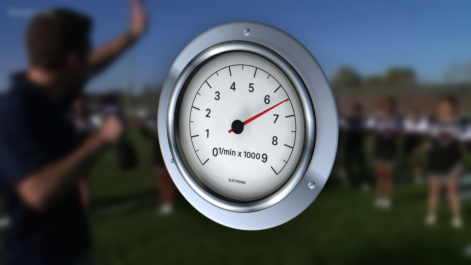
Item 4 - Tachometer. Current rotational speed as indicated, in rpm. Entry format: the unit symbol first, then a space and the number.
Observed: rpm 6500
